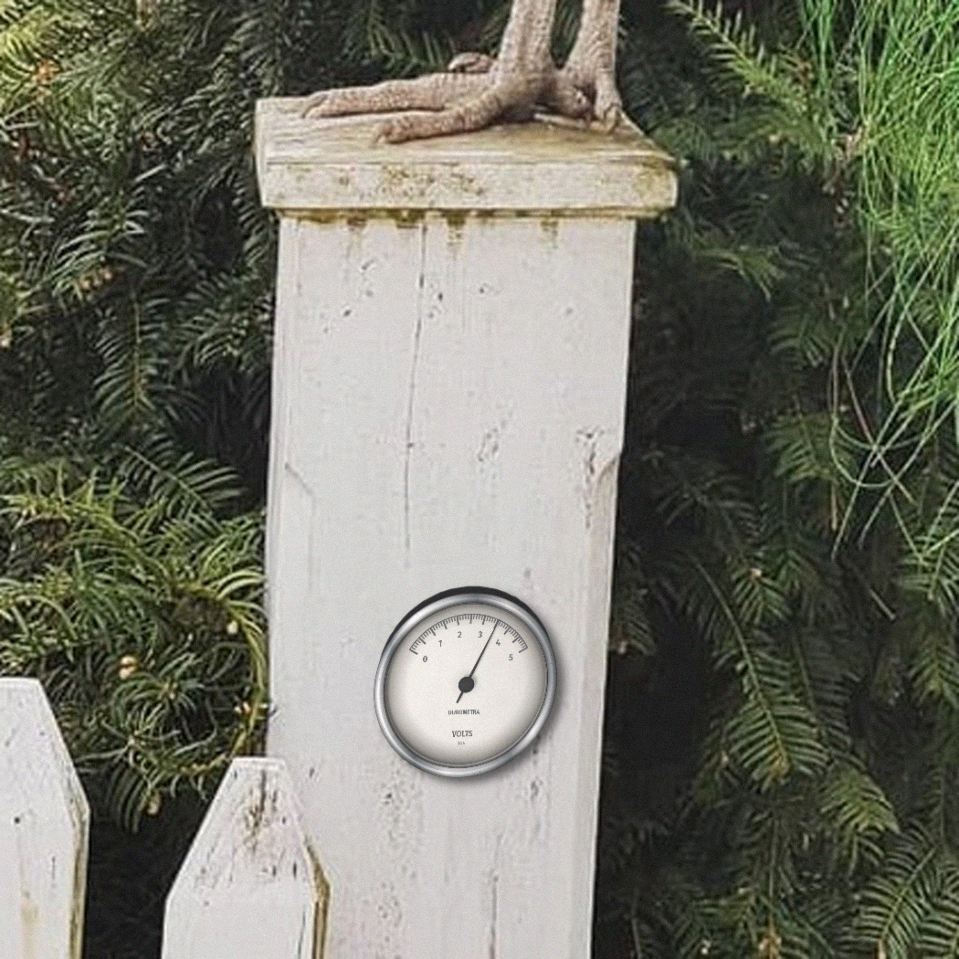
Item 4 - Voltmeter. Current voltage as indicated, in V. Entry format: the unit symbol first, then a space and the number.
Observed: V 3.5
